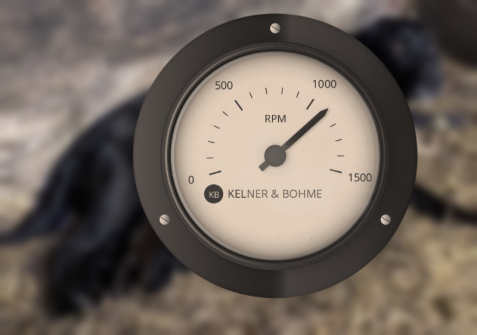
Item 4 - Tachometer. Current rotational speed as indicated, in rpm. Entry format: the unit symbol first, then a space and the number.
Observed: rpm 1100
